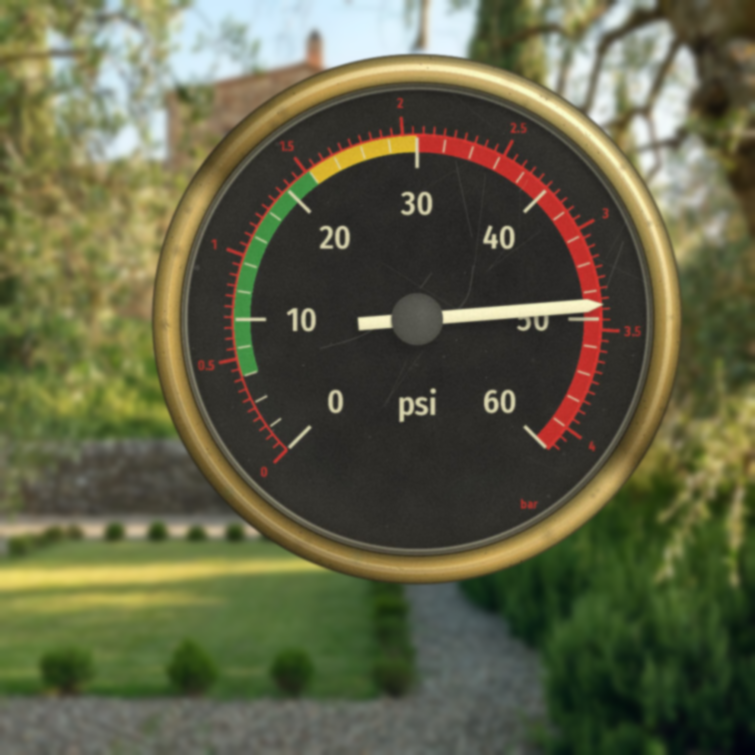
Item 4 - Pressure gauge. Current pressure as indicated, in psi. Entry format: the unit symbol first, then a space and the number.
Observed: psi 49
